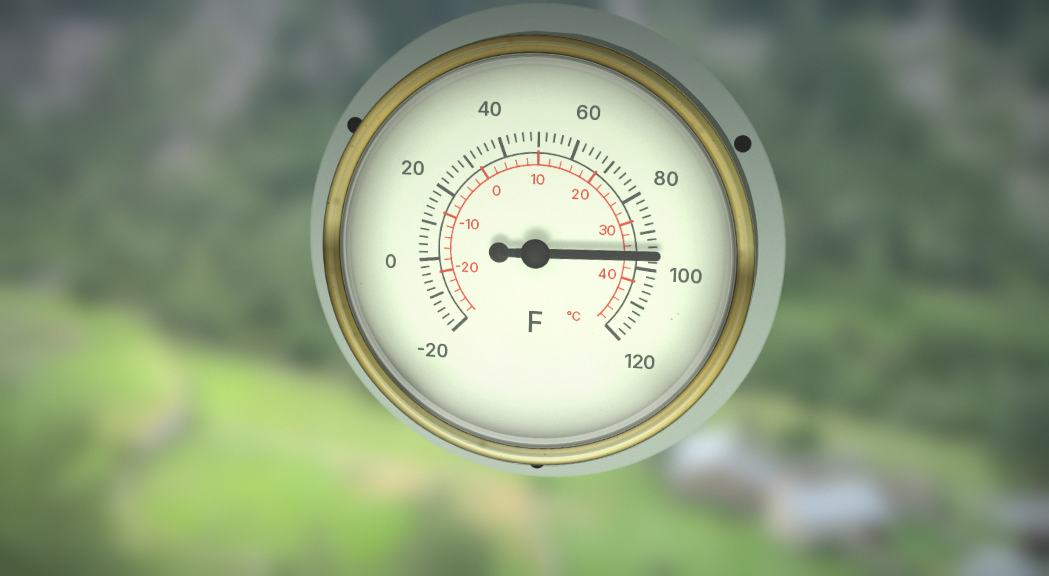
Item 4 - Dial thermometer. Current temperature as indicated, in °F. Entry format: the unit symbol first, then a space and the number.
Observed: °F 96
